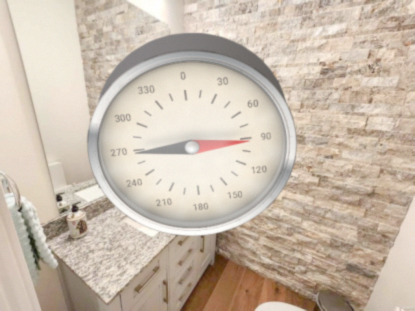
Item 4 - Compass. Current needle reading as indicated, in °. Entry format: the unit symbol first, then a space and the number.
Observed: ° 90
